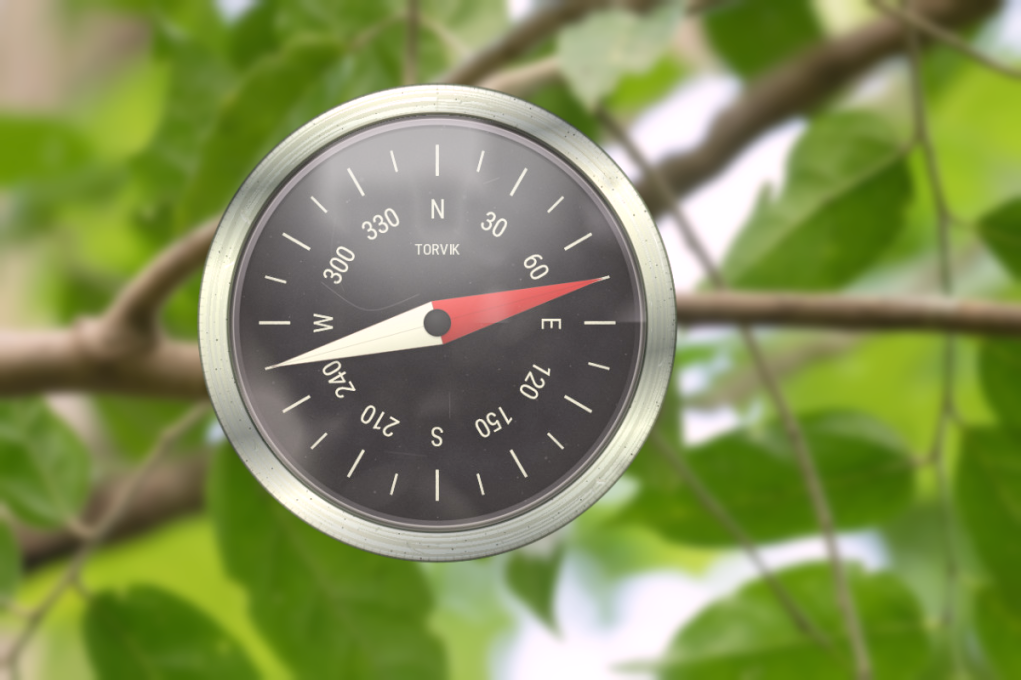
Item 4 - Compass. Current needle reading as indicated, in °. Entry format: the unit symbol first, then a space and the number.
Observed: ° 75
